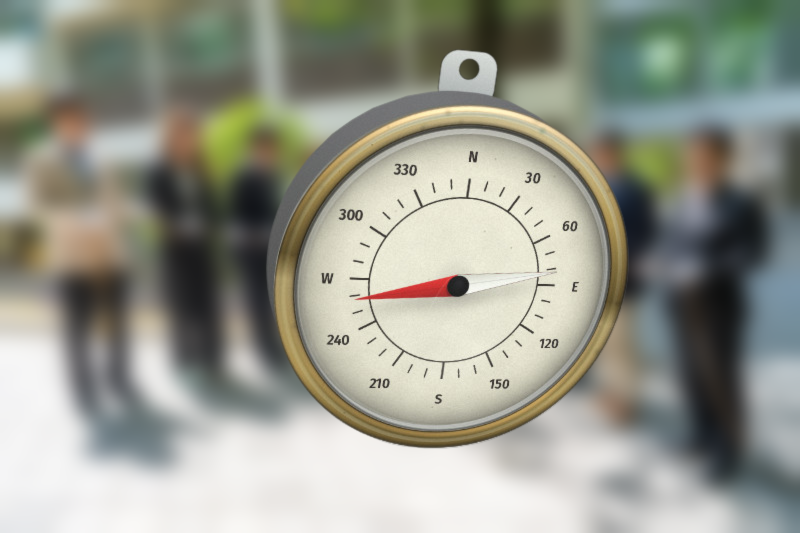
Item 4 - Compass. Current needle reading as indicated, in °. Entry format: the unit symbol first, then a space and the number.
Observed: ° 260
